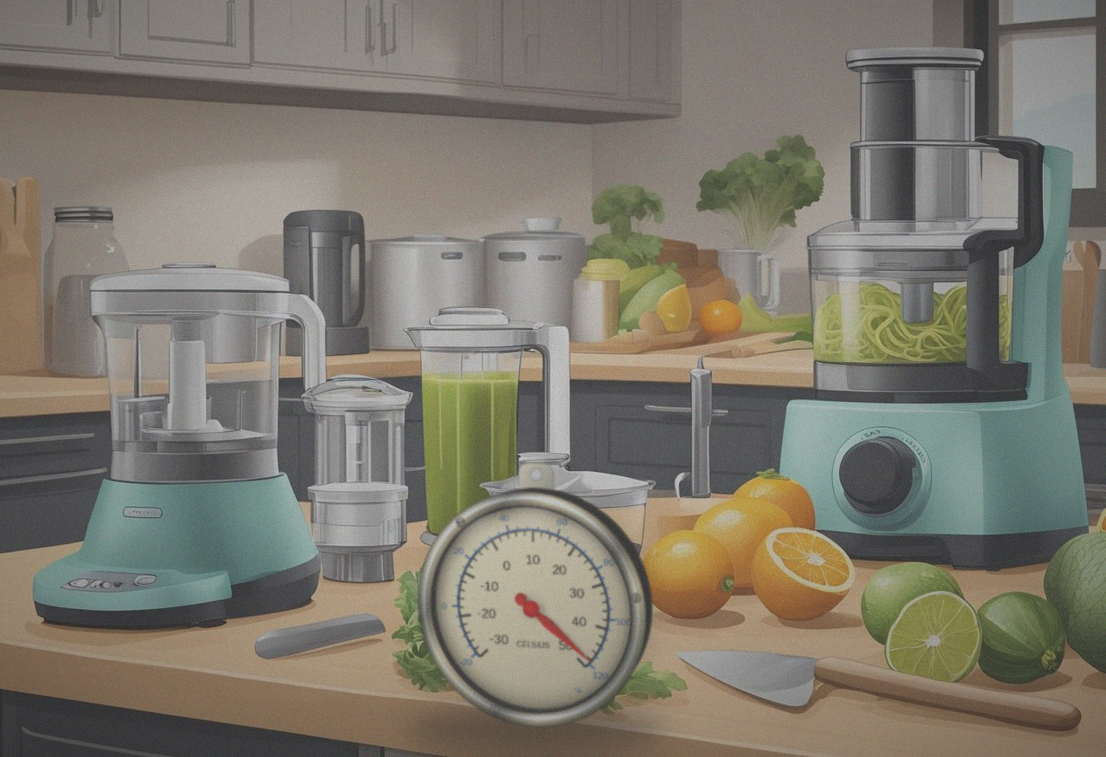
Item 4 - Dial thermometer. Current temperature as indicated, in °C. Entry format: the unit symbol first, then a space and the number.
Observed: °C 48
